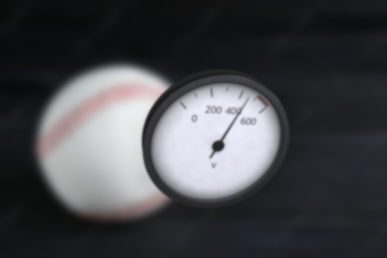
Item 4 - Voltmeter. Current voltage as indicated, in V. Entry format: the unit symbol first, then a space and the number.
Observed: V 450
